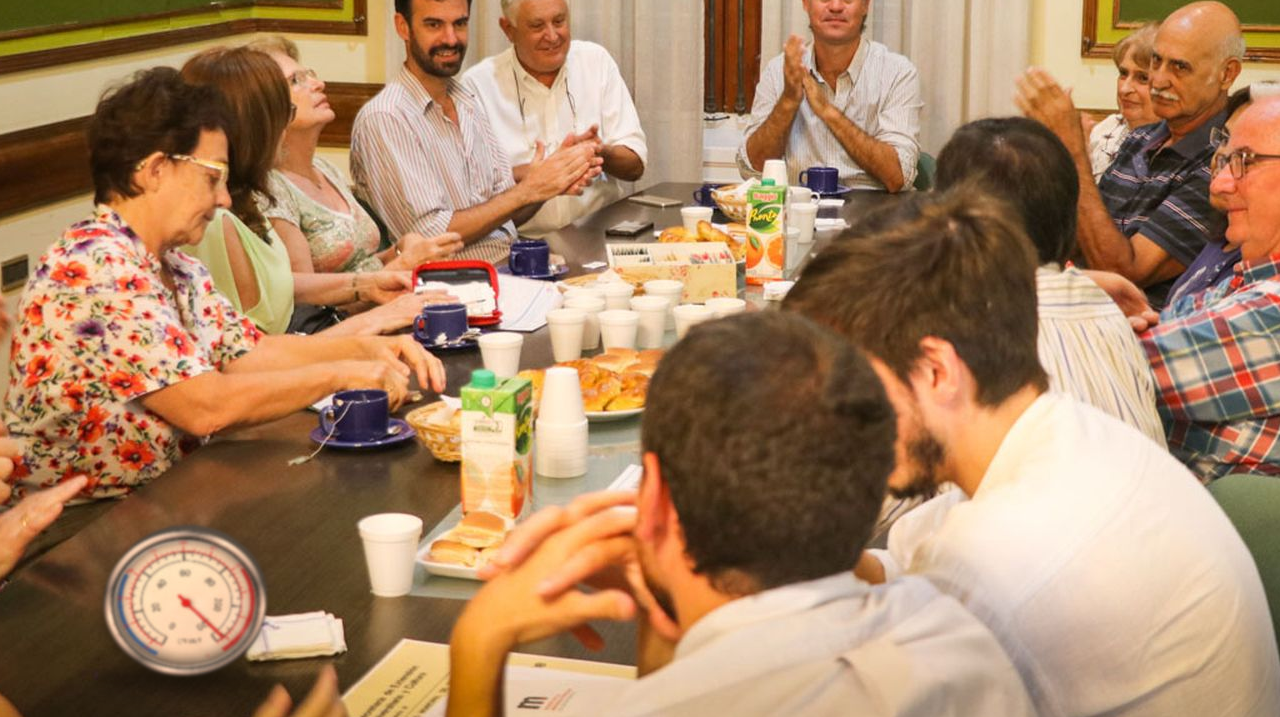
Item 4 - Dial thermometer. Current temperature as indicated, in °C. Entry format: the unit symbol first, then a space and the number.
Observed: °C 116
